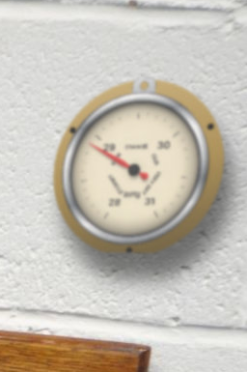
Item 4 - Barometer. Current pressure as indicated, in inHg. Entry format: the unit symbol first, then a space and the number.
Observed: inHg 28.9
